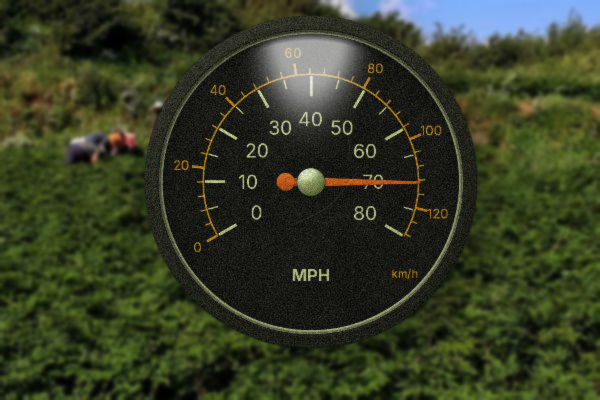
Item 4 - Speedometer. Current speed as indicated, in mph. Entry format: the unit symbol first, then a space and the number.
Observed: mph 70
